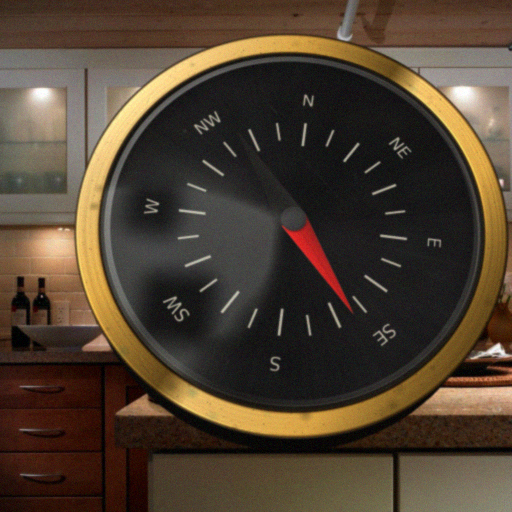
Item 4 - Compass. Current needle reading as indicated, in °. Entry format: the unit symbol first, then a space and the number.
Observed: ° 142.5
